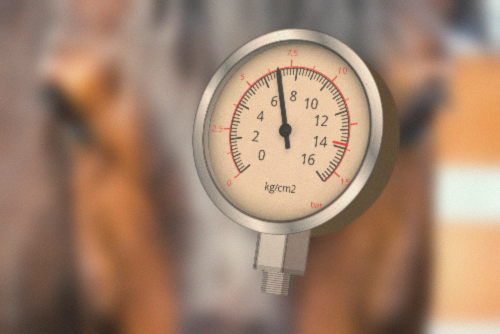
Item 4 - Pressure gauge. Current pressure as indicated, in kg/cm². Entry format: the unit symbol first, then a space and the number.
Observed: kg/cm² 7
